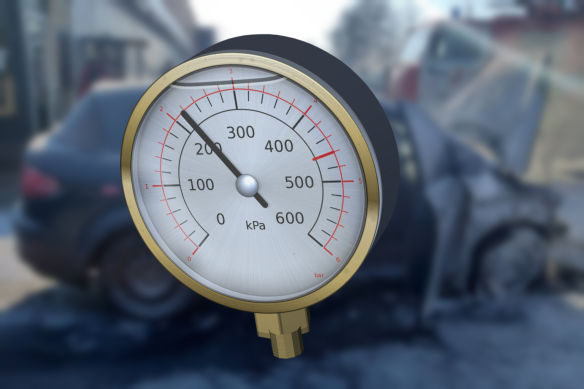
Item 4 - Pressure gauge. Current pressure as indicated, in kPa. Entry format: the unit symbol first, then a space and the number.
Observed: kPa 220
